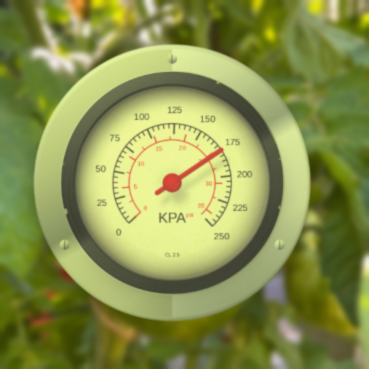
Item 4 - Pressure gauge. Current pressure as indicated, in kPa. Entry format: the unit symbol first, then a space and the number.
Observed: kPa 175
